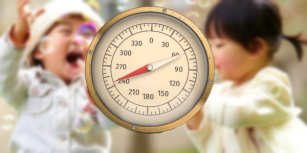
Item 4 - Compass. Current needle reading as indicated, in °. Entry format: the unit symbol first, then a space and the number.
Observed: ° 245
